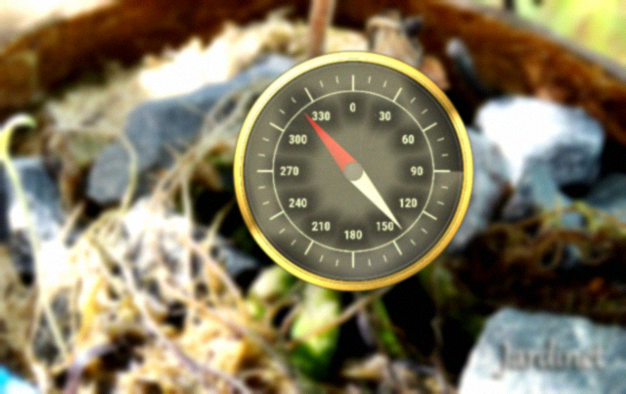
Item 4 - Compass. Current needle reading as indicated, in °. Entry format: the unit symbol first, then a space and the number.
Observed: ° 320
